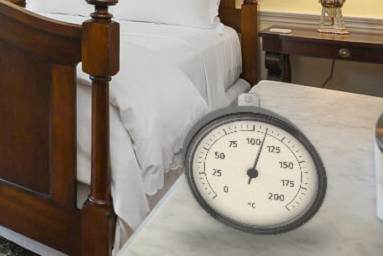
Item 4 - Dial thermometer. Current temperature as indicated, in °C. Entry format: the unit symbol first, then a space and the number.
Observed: °C 110
